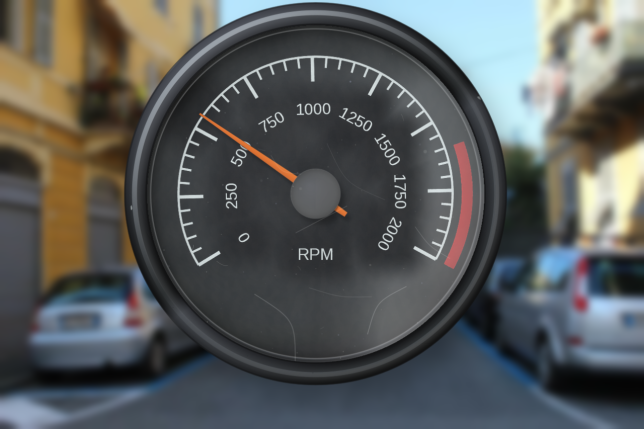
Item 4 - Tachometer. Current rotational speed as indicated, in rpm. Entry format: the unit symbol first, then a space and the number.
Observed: rpm 550
